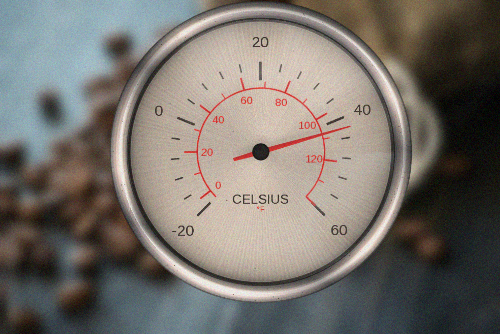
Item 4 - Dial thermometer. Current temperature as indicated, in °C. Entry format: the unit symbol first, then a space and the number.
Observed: °C 42
